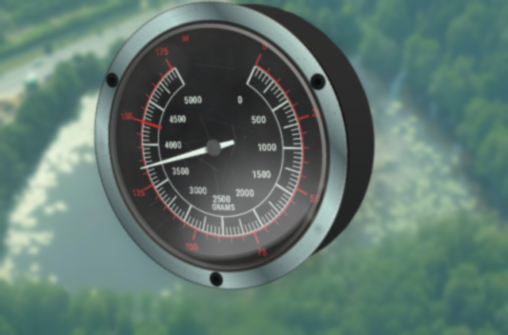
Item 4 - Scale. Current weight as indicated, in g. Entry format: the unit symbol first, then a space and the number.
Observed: g 3750
